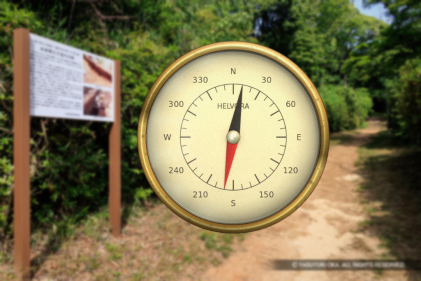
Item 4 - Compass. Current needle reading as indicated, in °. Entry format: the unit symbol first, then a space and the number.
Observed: ° 190
